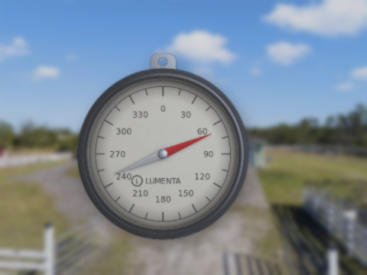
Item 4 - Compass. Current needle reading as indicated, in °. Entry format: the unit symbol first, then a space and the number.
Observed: ° 67.5
